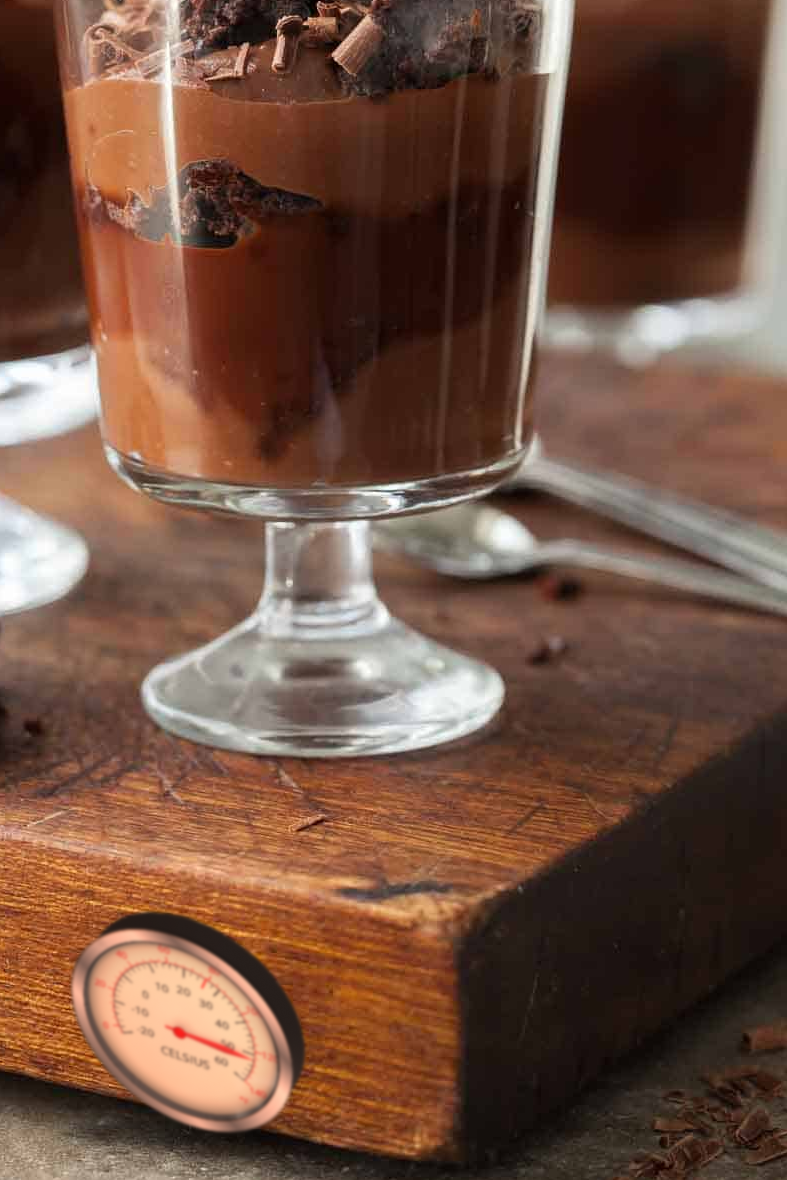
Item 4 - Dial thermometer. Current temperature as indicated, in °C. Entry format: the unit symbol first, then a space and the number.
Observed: °C 50
